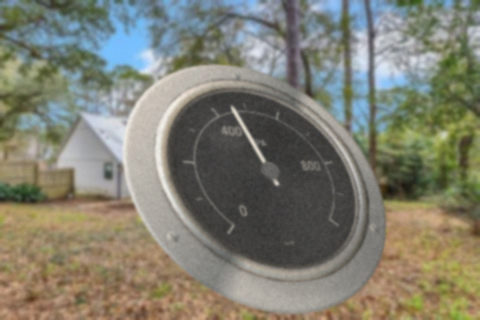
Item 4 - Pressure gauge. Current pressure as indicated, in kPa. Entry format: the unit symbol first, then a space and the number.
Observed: kPa 450
